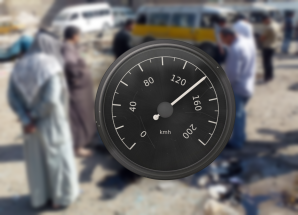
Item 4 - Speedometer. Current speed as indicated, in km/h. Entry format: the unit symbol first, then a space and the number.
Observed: km/h 140
